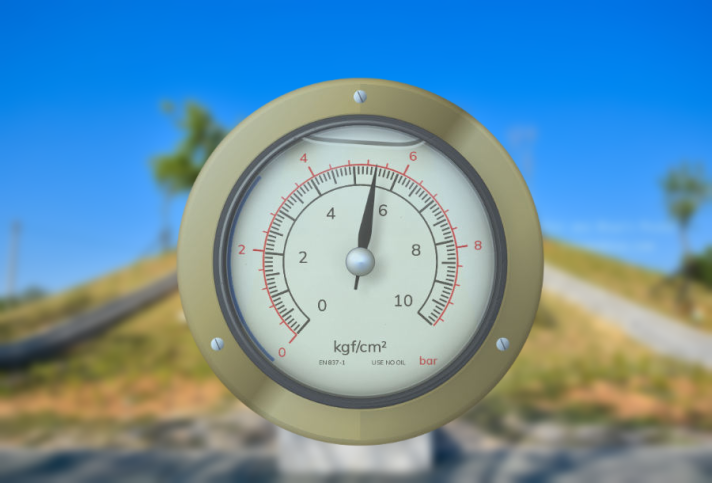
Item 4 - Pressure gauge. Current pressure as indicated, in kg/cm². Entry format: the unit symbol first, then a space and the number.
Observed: kg/cm² 5.5
